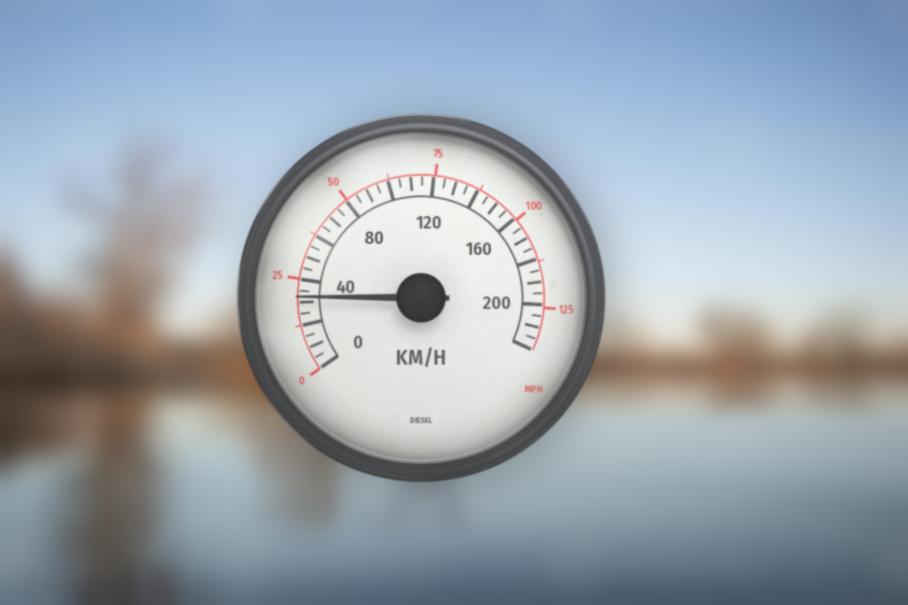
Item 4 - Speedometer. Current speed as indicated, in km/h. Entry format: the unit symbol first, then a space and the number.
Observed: km/h 32.5
